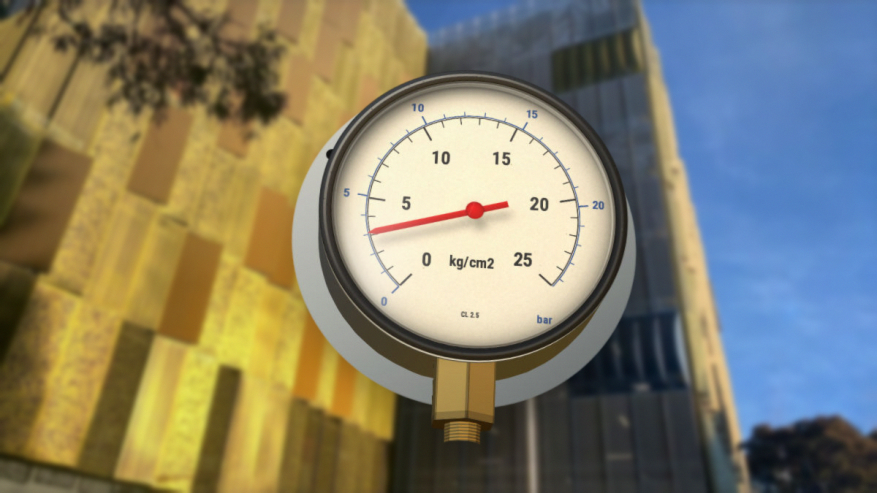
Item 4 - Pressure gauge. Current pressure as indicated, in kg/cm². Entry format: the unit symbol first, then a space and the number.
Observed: kg/cm² 3
